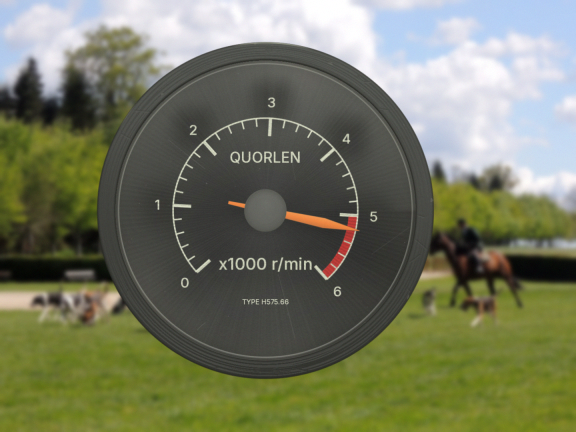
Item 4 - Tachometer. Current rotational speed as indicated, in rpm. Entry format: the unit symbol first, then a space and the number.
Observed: rpm 5200
